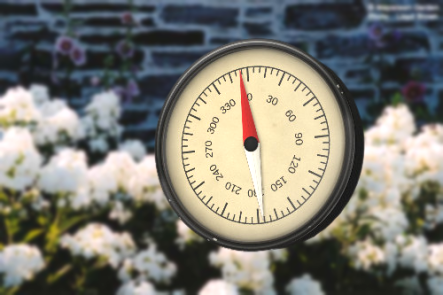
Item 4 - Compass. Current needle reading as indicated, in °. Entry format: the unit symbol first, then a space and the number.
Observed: ° 355
